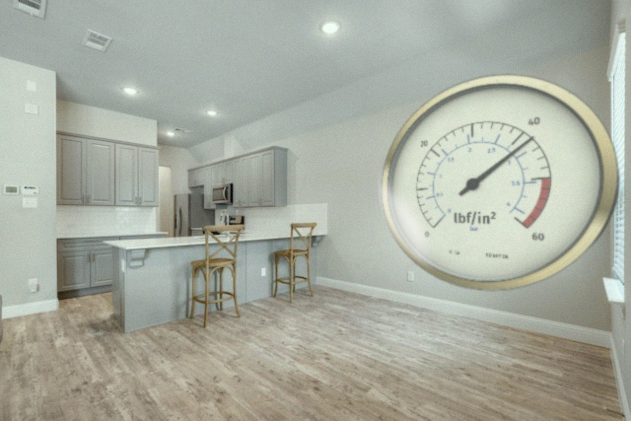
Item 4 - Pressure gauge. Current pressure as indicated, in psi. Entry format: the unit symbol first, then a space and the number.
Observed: psi 42
